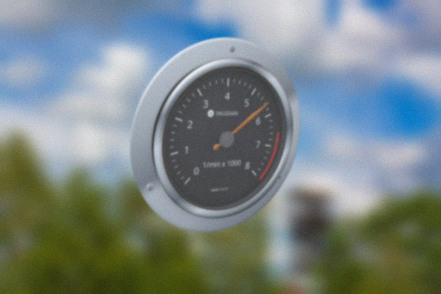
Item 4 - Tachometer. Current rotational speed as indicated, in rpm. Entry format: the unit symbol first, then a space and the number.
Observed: rpm 5600
